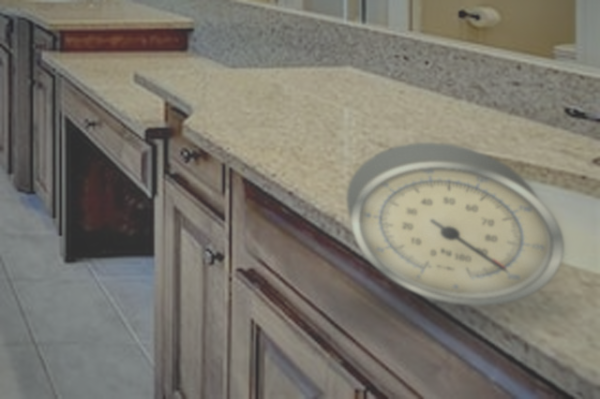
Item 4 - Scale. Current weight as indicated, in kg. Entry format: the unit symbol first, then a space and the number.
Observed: kg 90
